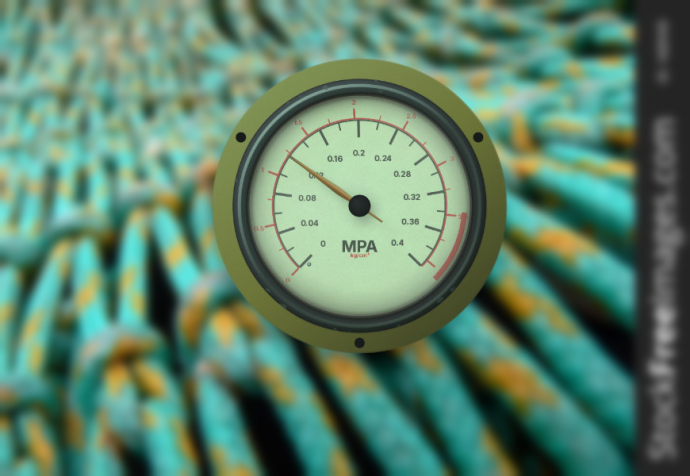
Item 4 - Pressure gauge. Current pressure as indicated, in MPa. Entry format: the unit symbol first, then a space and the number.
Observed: MPa 0.12
